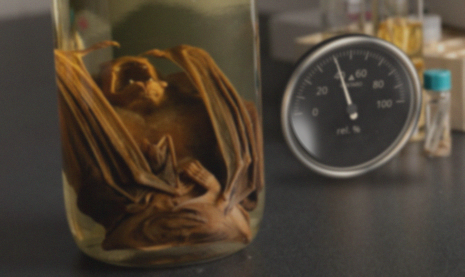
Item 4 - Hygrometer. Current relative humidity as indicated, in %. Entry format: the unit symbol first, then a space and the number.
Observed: % 40
